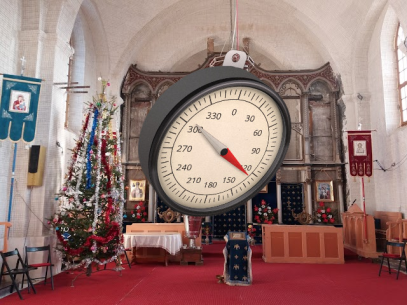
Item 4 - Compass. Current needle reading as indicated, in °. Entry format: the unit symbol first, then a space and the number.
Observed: ° 125
